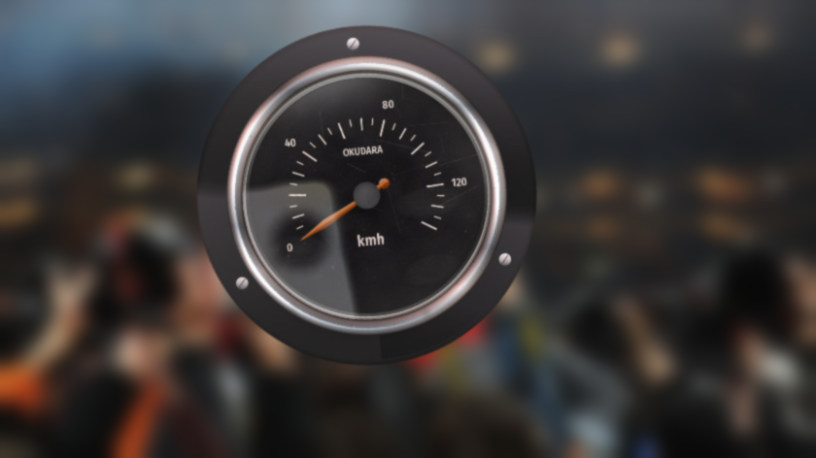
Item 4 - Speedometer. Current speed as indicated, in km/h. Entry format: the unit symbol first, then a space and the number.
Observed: km/h 0
